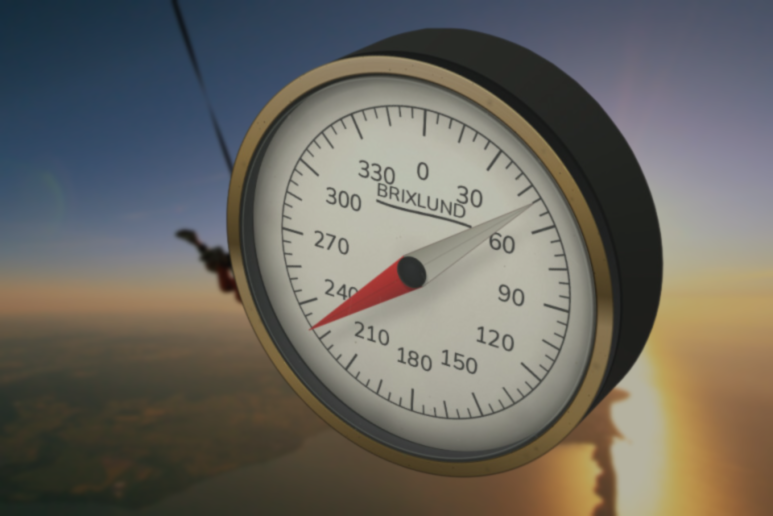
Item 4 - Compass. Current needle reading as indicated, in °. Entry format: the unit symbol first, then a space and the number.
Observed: ° 230
